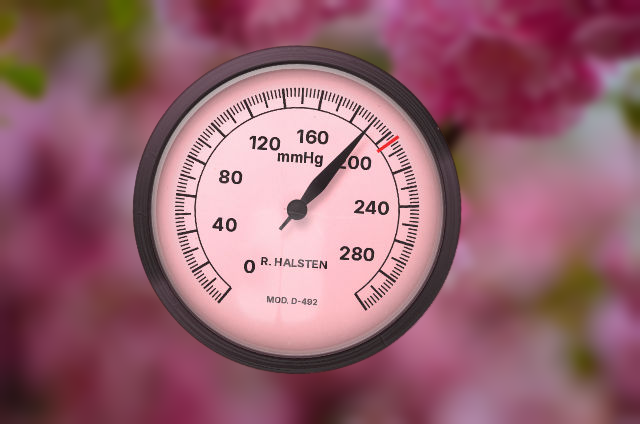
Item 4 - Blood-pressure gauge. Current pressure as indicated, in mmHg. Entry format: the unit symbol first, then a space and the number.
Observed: mmHg 190
